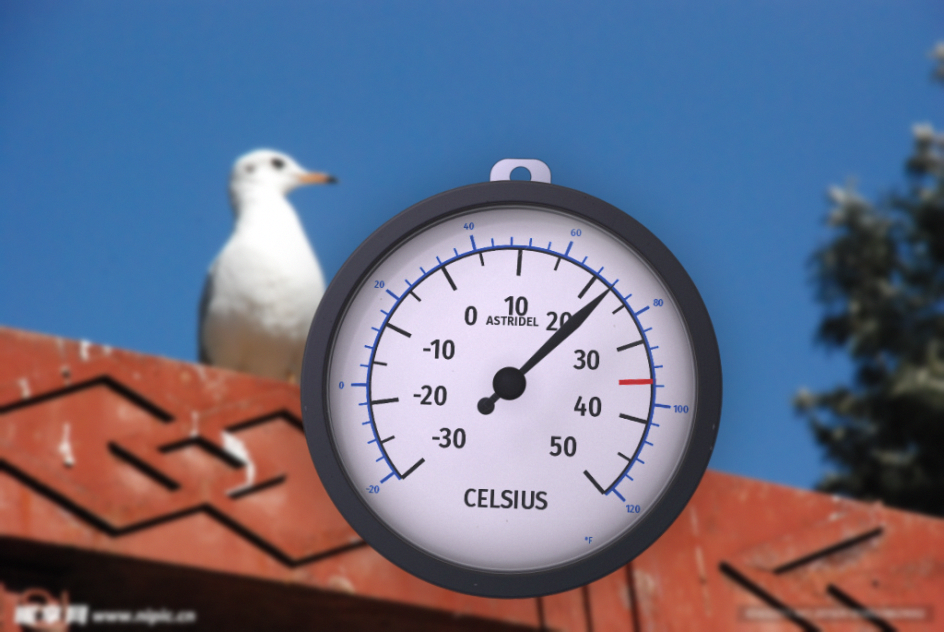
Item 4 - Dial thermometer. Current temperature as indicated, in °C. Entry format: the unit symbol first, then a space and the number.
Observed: °C 22.5
